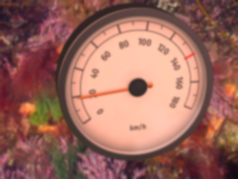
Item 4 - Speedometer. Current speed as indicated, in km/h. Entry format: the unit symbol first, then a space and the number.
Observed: km/h 20
